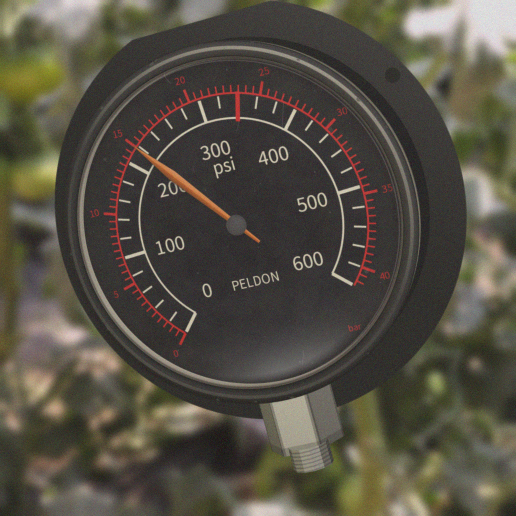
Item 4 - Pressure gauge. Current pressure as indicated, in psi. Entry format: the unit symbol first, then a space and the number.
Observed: psi 220
